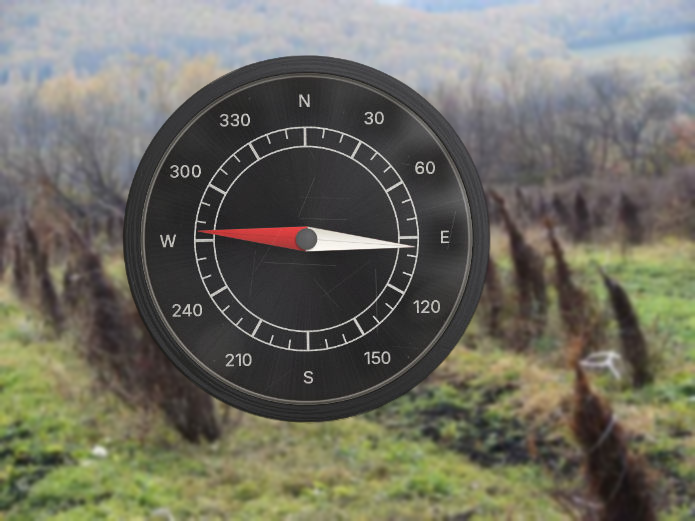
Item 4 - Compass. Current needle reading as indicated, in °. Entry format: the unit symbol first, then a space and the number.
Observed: ° 275
